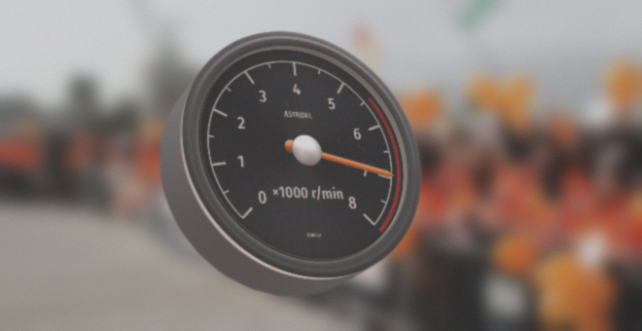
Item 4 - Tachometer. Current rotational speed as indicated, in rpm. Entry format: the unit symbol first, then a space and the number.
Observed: rpm 7000
